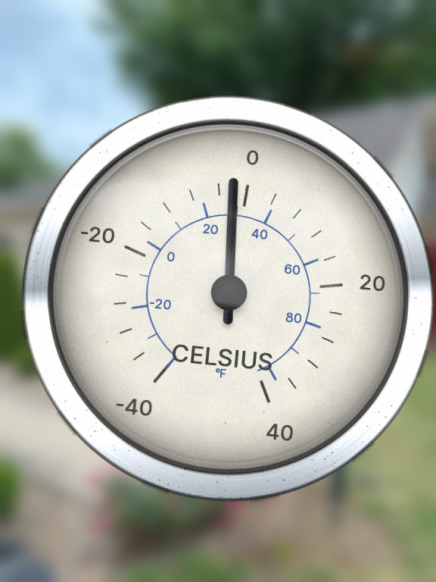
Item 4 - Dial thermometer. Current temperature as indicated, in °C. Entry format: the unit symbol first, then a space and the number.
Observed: °C -2
